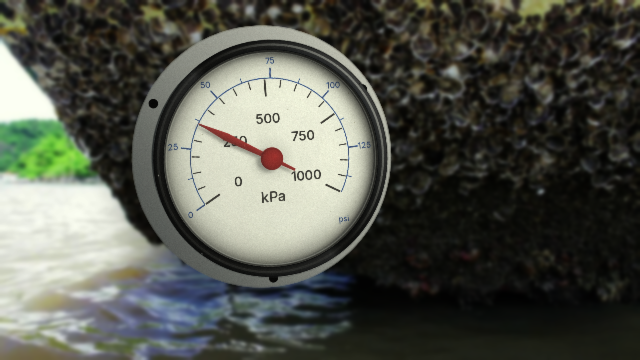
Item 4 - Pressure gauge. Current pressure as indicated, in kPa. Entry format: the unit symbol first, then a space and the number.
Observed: kPa 250
